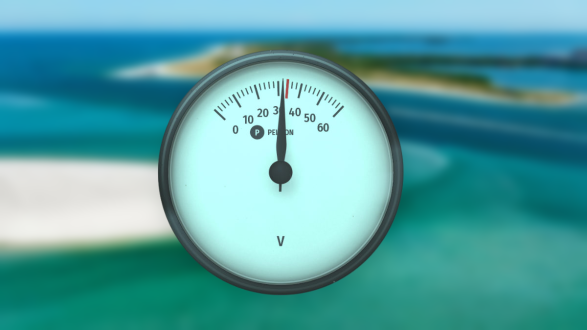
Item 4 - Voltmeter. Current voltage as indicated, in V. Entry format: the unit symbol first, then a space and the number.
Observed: V 32
